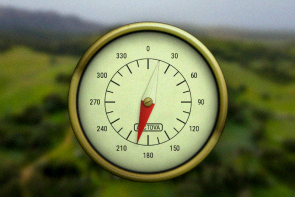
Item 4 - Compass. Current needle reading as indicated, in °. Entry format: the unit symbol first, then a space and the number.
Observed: ° 195
